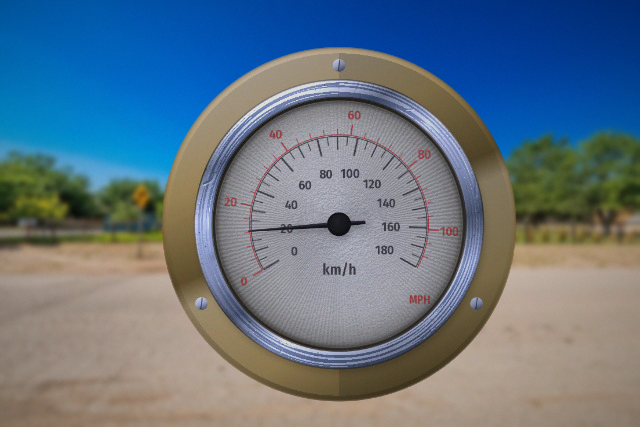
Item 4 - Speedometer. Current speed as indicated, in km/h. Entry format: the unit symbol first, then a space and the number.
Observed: km/h 20
